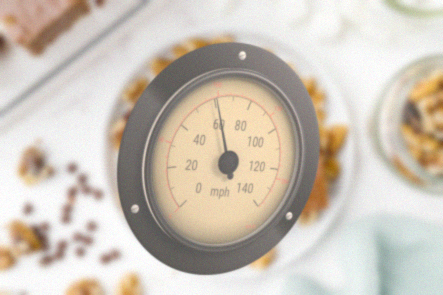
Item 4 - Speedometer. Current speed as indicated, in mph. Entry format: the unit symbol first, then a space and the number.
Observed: mph 60
